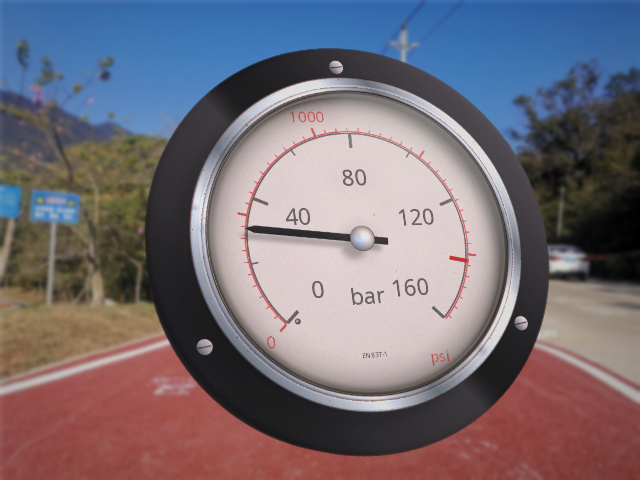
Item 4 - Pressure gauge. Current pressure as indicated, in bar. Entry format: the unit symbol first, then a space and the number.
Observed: bar 30
